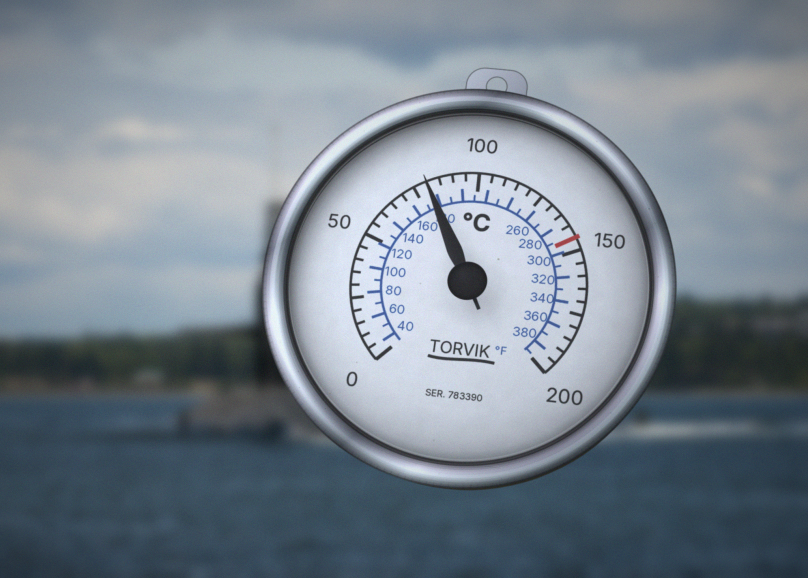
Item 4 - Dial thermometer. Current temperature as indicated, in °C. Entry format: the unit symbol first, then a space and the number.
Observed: °C 80
